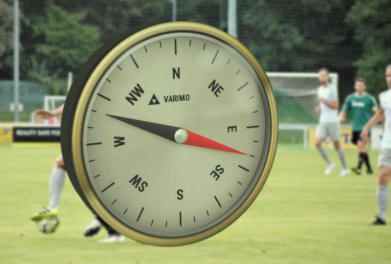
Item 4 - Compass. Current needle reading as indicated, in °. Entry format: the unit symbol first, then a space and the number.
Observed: ° 110
